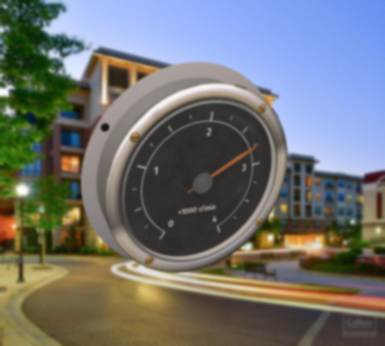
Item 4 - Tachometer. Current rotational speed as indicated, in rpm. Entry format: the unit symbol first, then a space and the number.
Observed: rpm 2750
